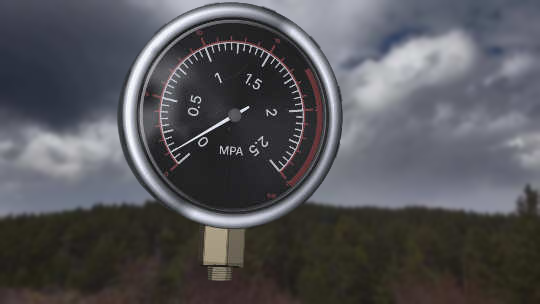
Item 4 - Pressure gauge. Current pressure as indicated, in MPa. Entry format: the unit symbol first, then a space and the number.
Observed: MPa 0.1
